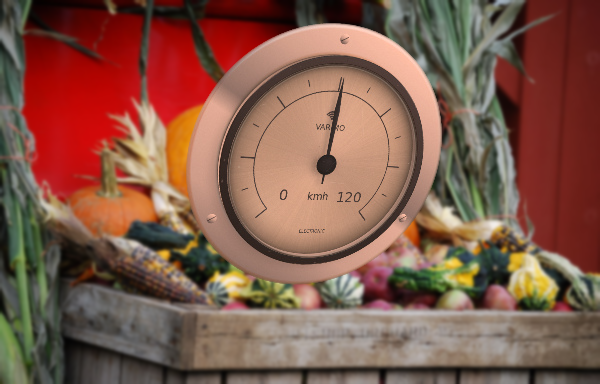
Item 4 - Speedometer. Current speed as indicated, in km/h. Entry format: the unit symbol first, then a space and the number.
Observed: km/h 60
